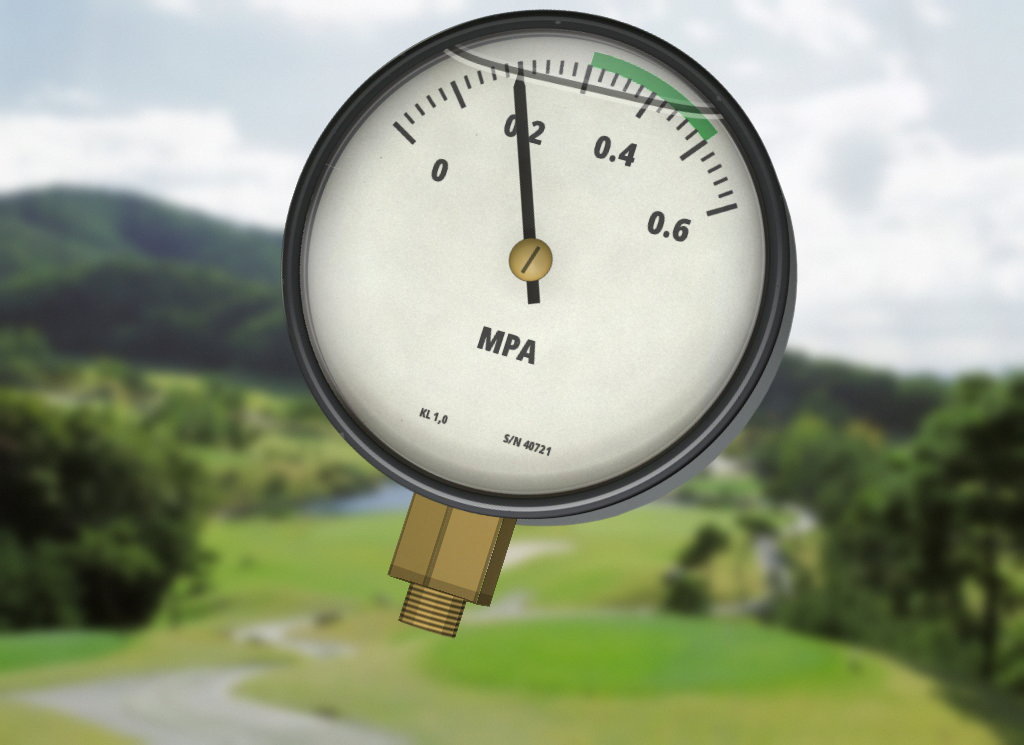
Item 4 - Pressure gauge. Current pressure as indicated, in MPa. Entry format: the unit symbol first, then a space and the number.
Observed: MPa 0.2
